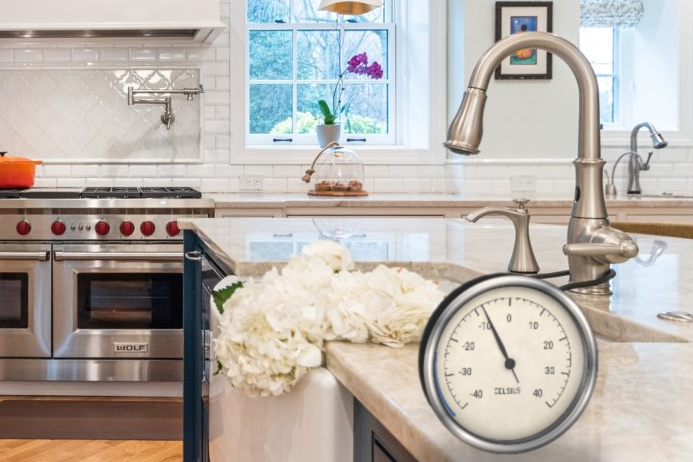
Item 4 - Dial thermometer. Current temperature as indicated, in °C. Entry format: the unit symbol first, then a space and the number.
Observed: °C -8
